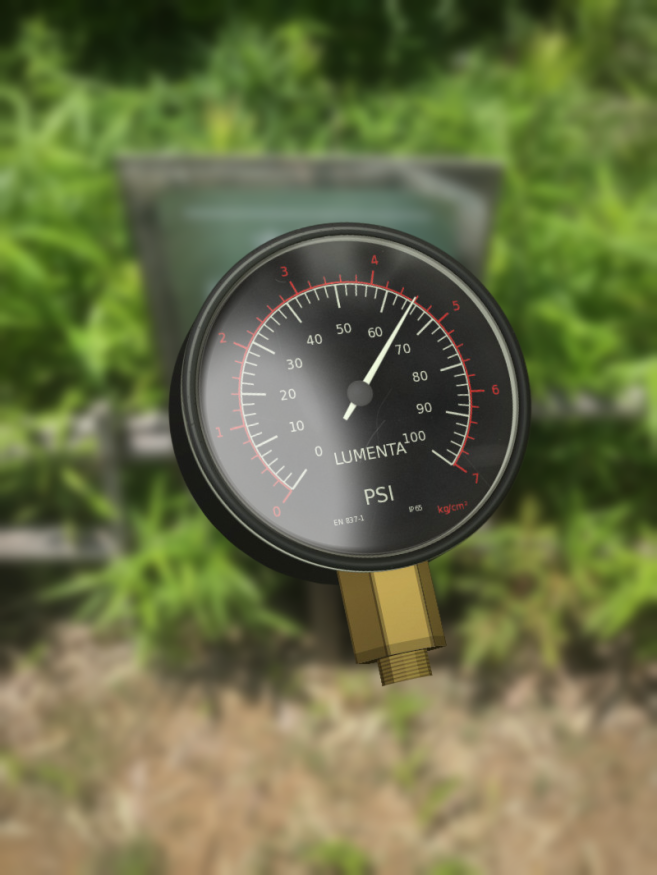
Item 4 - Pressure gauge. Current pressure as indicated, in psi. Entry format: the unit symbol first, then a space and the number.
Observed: psi 65
